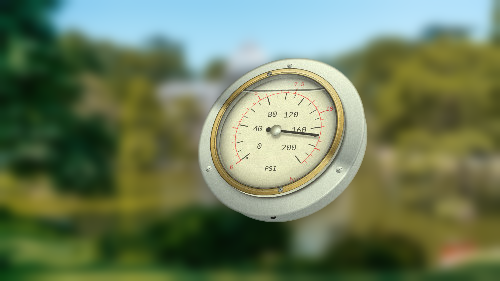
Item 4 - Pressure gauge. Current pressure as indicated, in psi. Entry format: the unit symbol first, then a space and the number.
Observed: psi 170
